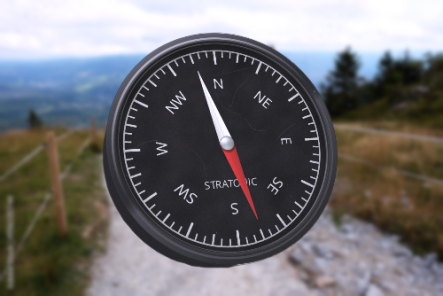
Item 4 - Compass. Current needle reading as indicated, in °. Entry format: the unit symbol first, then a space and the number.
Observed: ° 165
